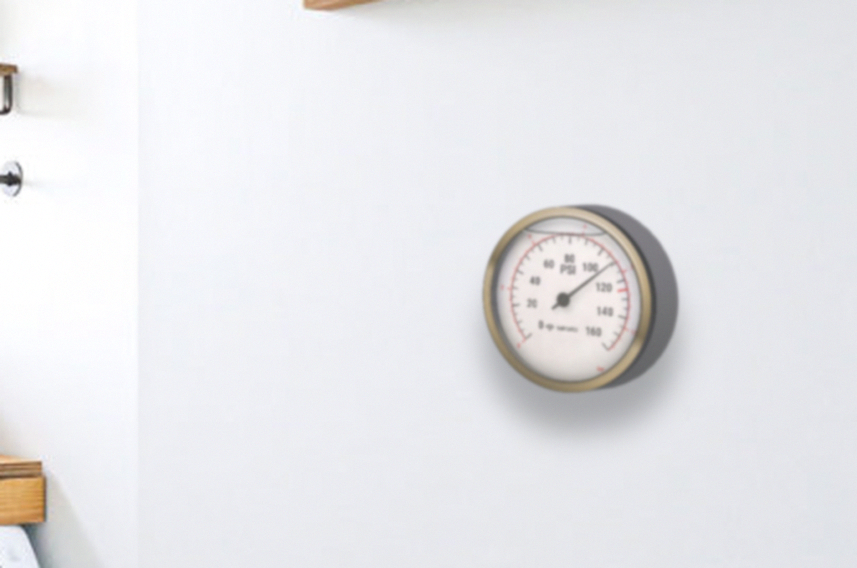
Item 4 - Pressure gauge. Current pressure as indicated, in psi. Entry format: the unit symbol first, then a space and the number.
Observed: psi 110
